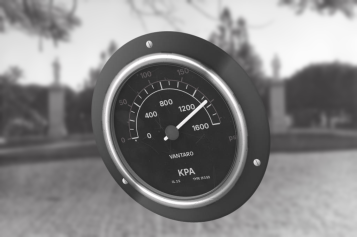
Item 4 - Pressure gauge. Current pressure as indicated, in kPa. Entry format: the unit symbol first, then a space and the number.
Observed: kPa 1350
